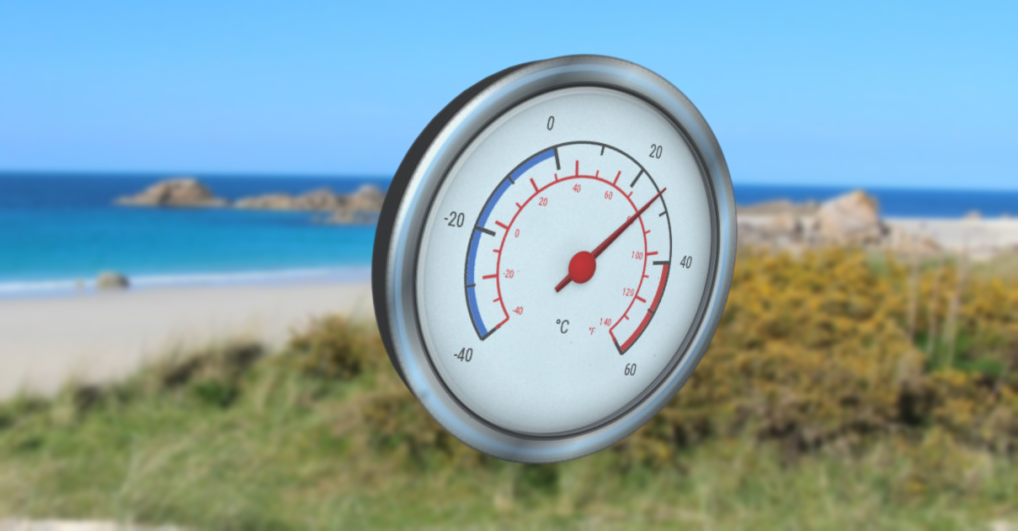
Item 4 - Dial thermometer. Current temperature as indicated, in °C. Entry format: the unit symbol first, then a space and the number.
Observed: °C 25
